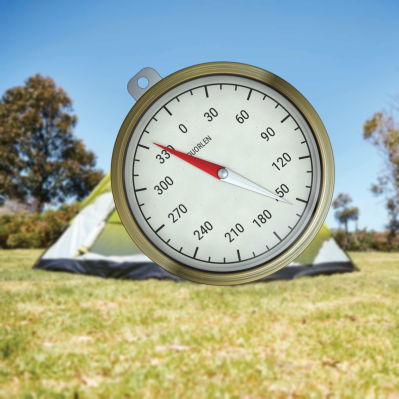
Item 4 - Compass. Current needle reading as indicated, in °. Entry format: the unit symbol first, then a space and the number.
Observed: ° 335
